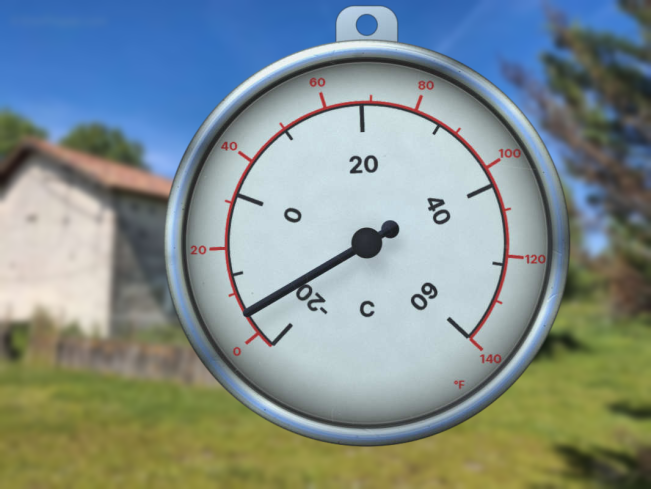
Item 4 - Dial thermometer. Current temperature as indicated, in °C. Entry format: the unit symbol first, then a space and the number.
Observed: °C -15
